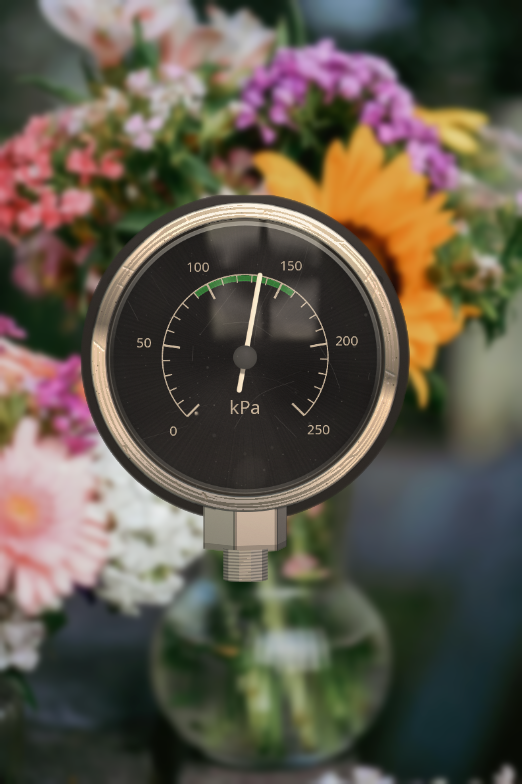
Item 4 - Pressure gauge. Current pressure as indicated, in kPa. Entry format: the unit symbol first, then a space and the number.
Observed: kPa 135
